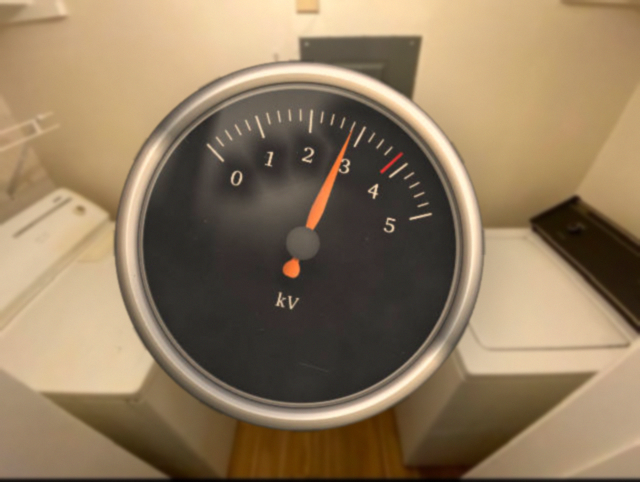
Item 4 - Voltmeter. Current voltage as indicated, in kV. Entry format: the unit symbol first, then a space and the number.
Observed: kV 2.8
